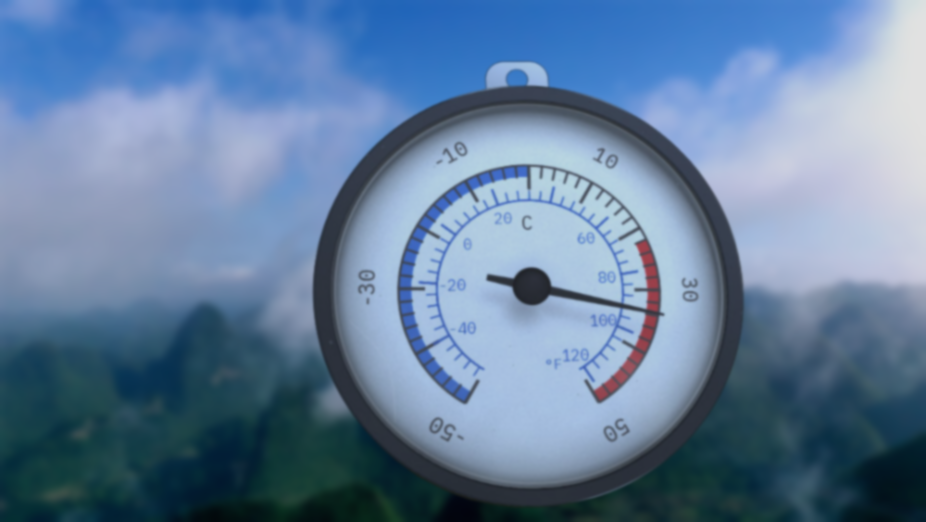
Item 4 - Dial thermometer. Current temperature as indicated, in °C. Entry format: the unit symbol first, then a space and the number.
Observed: °C 34
